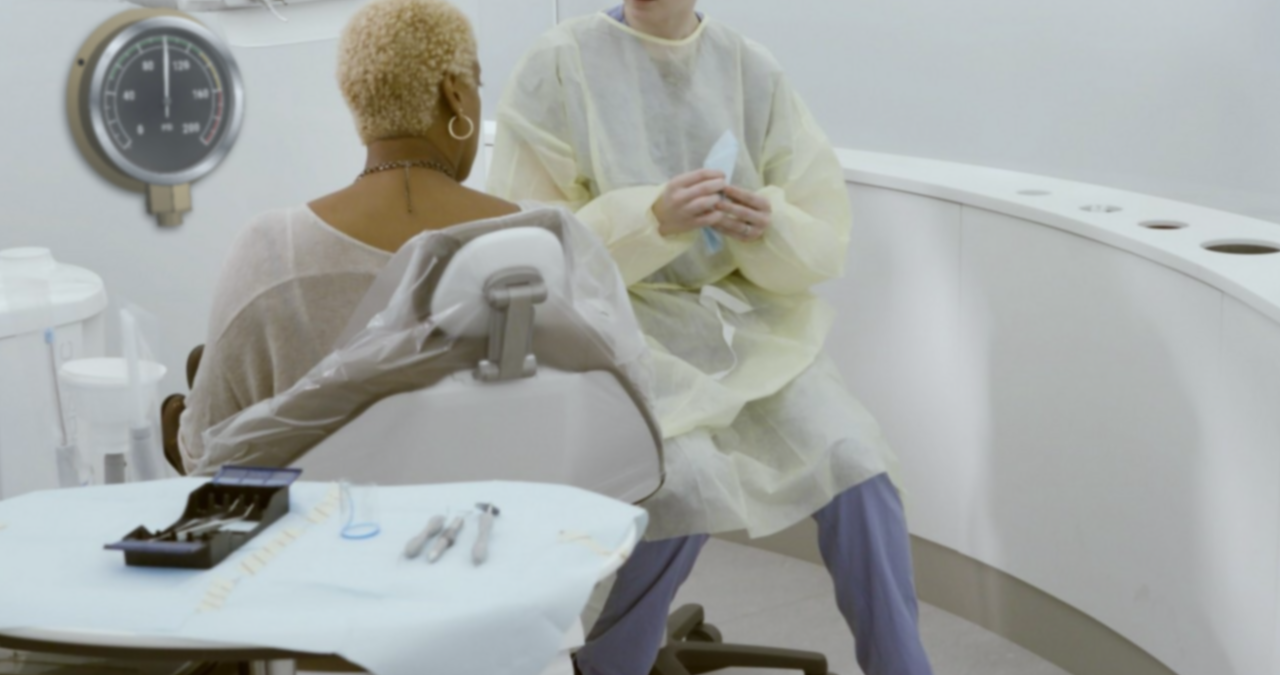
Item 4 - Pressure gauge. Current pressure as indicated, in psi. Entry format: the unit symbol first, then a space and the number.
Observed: psi 100
